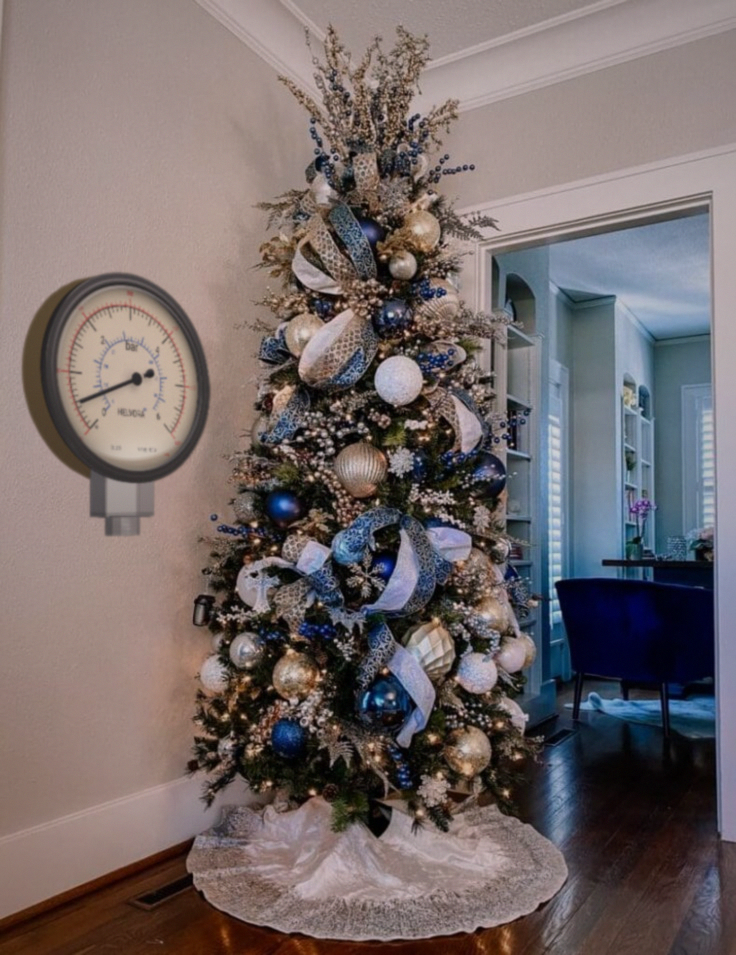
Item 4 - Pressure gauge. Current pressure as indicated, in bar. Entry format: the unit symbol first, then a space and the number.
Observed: bar 0.5
